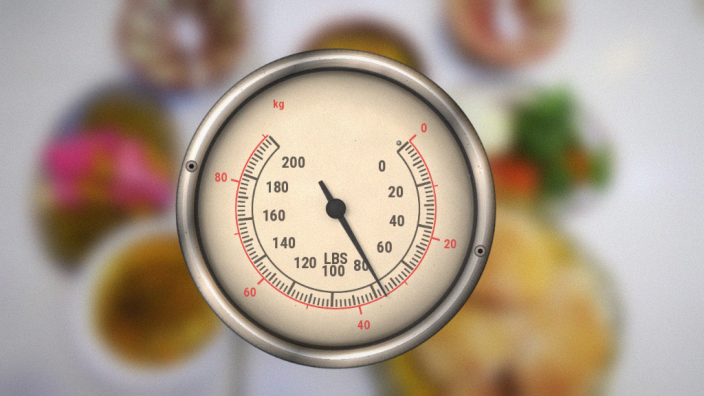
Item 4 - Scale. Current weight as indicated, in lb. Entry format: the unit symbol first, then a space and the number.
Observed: lb 76
